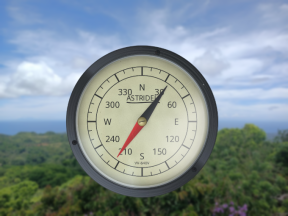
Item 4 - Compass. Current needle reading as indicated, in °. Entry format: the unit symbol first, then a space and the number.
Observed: ° 215
